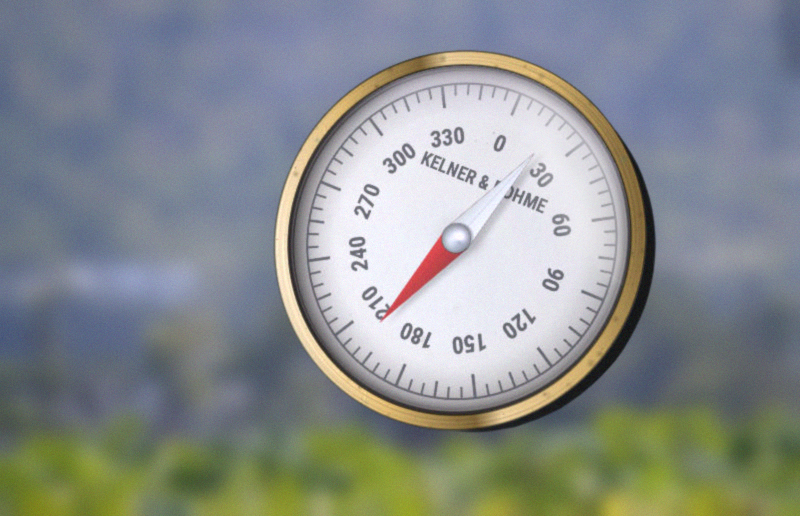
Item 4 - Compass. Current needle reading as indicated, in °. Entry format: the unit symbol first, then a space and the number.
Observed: ° 200
